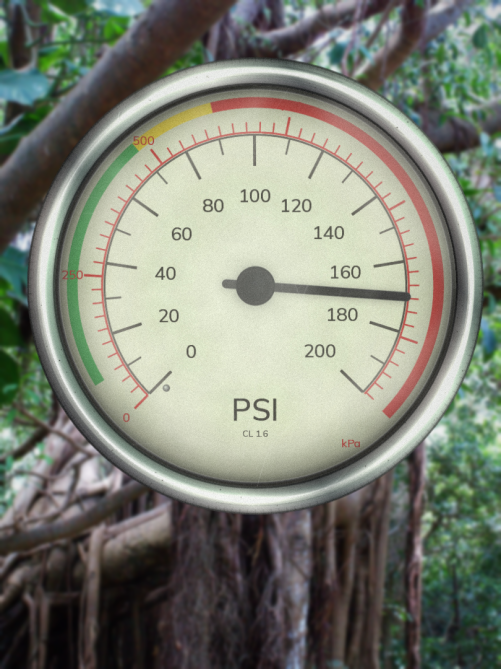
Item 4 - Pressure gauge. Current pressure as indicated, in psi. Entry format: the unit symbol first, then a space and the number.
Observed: psi 170
